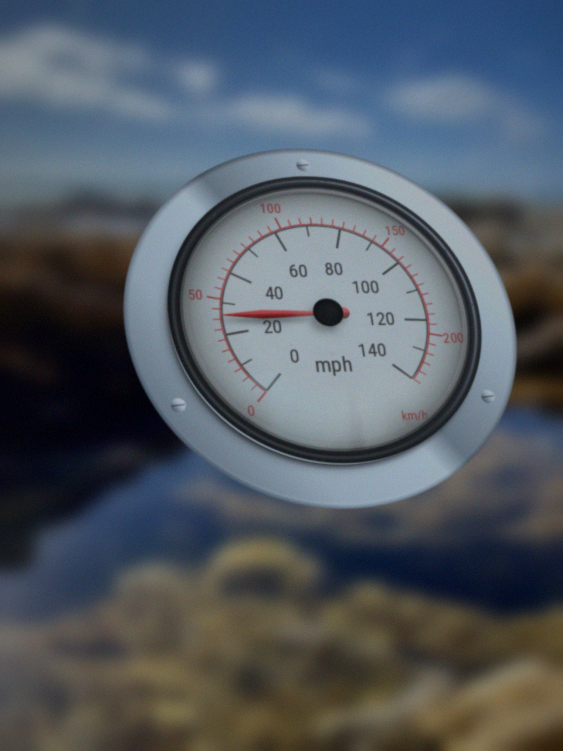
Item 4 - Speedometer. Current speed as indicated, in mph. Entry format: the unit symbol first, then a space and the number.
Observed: mph 25
